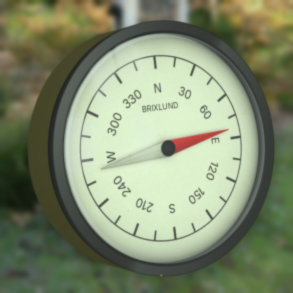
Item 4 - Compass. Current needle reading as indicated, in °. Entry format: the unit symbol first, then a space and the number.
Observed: ° 82.5
